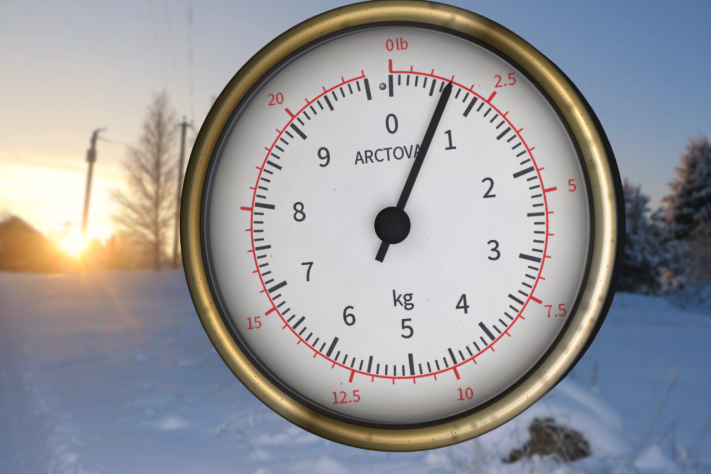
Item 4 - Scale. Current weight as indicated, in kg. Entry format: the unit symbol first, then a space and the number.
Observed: kg 0.7
